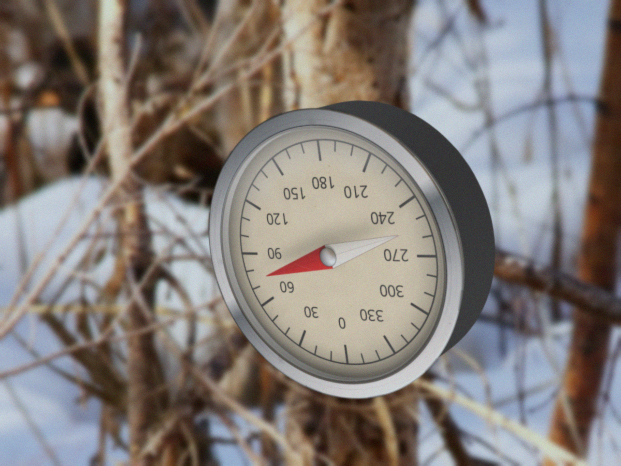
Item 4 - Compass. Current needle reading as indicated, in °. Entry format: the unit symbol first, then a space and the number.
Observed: ° 75
